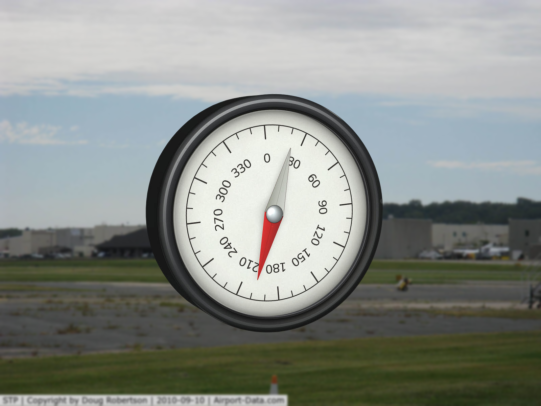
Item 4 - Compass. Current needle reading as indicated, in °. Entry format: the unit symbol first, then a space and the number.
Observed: ° 200
